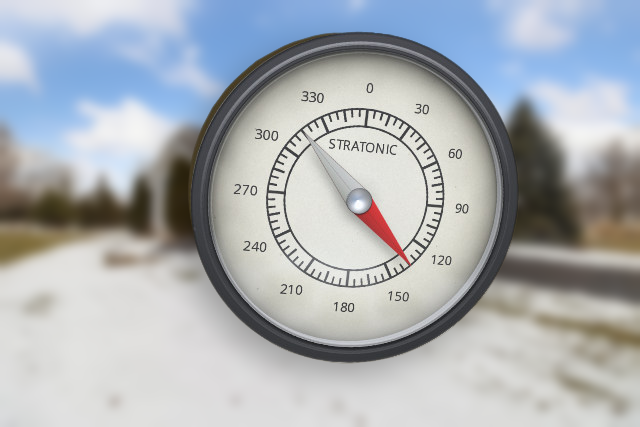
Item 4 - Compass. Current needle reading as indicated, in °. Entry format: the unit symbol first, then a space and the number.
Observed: ° 135
